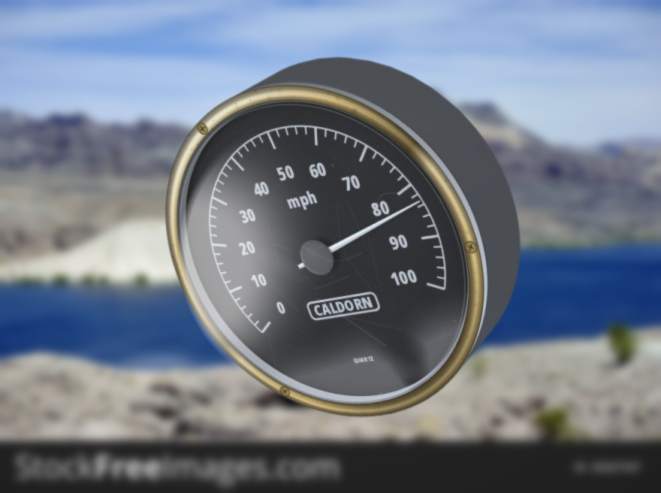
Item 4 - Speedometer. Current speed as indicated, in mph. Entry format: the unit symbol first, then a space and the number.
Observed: mph 83
